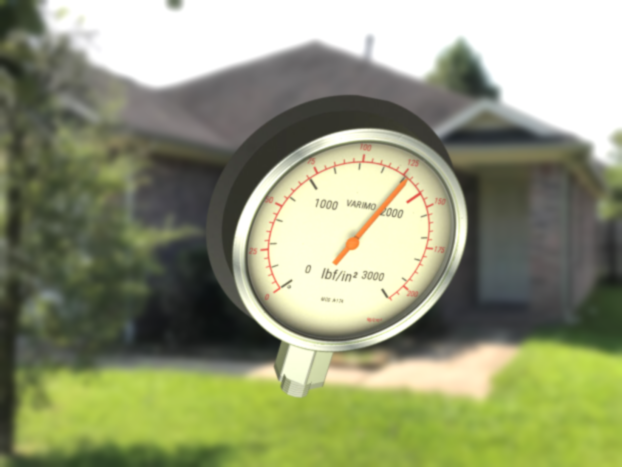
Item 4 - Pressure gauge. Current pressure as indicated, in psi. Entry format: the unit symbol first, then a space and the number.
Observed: psi 1800
